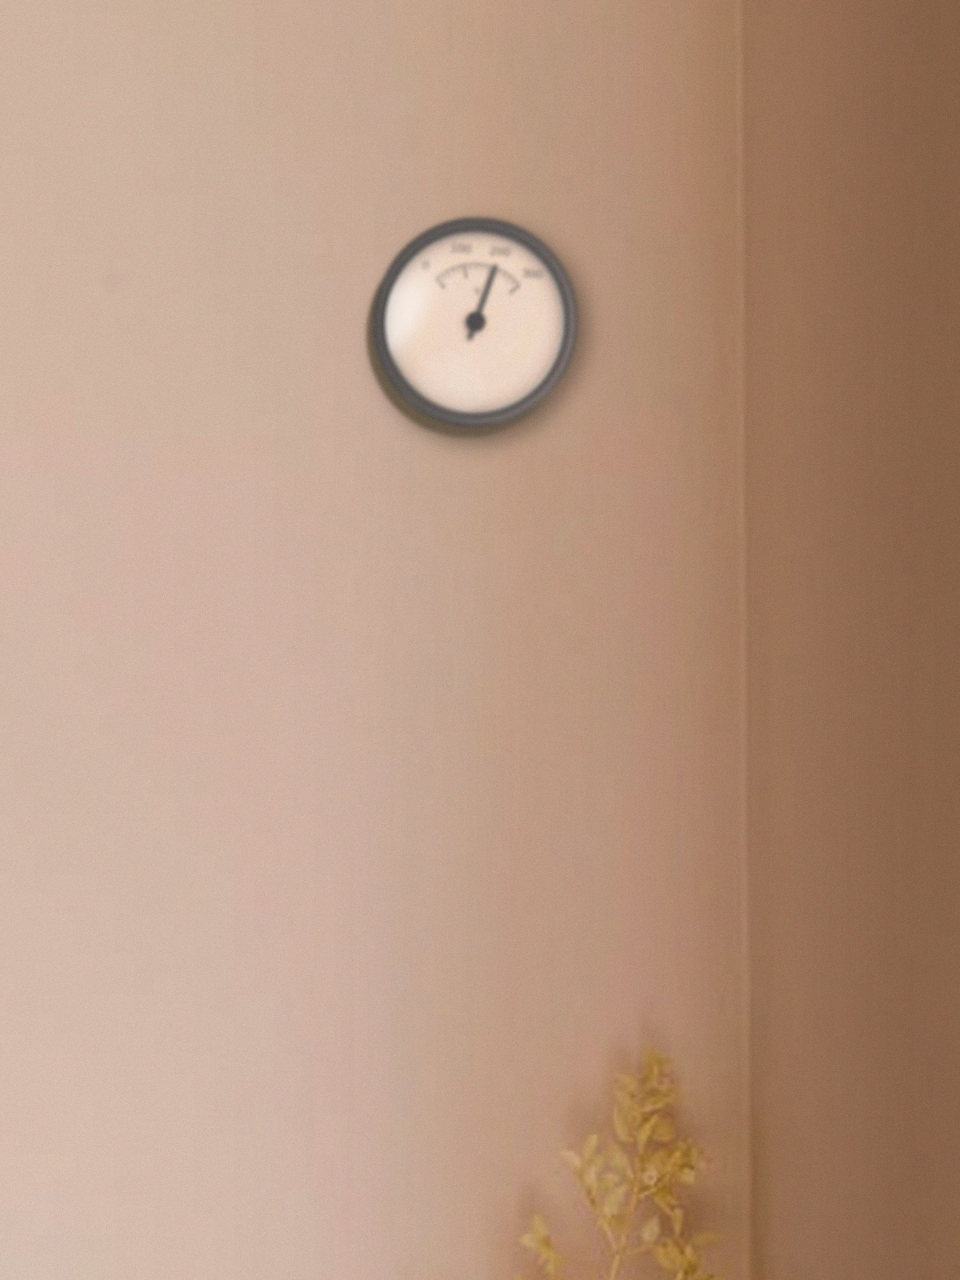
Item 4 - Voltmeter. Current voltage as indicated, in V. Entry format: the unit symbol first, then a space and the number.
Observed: V 200
